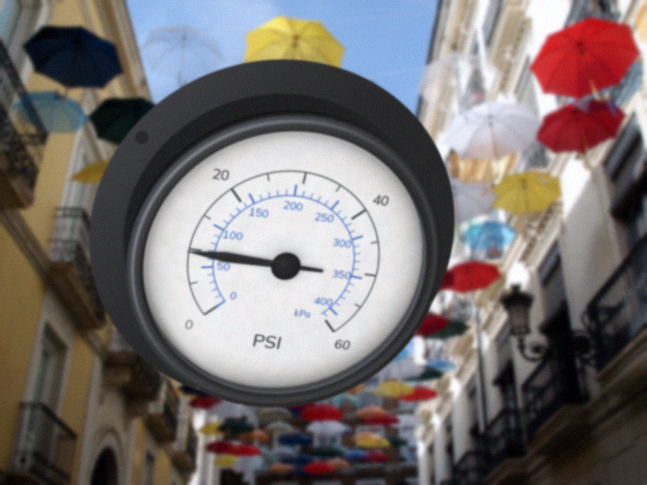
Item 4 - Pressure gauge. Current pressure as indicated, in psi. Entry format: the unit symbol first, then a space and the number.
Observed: psi 10
